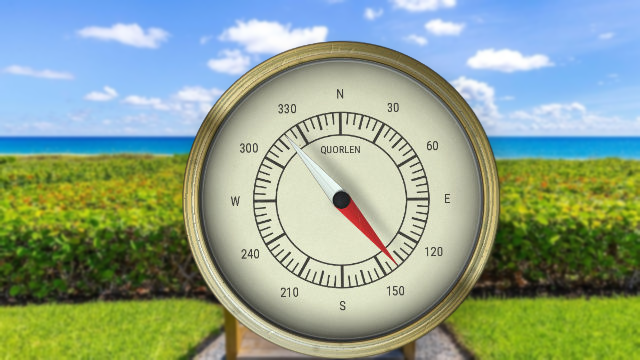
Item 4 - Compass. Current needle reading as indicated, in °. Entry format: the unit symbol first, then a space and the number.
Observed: ° 140
